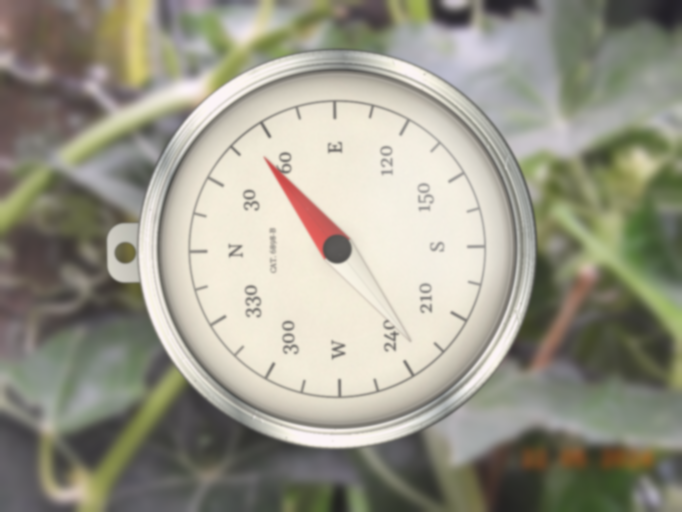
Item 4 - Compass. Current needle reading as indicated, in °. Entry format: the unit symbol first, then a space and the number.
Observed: ° 52.5
